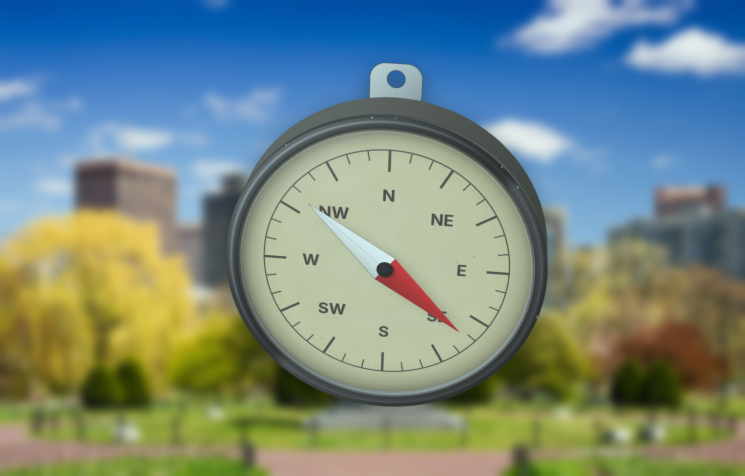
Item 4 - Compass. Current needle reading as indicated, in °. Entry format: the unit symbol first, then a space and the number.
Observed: ° 130
